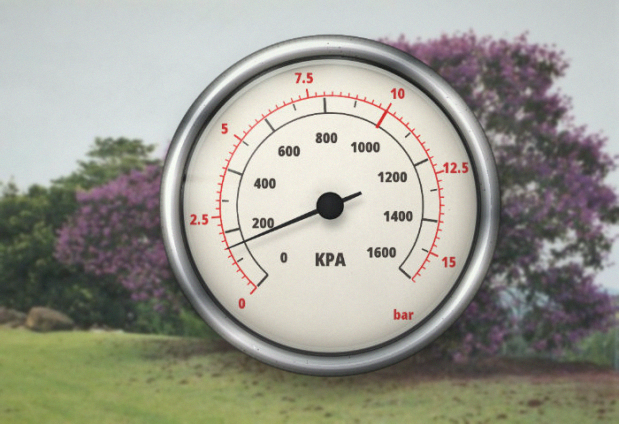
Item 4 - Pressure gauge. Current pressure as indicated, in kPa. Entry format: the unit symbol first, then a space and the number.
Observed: kPa 150
